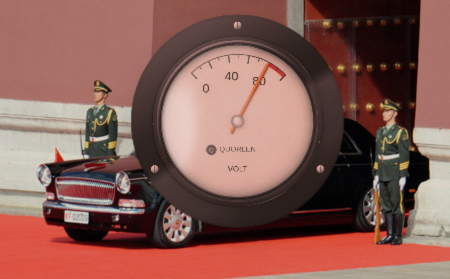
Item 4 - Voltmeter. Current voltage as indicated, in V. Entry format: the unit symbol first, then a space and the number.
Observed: V 80
